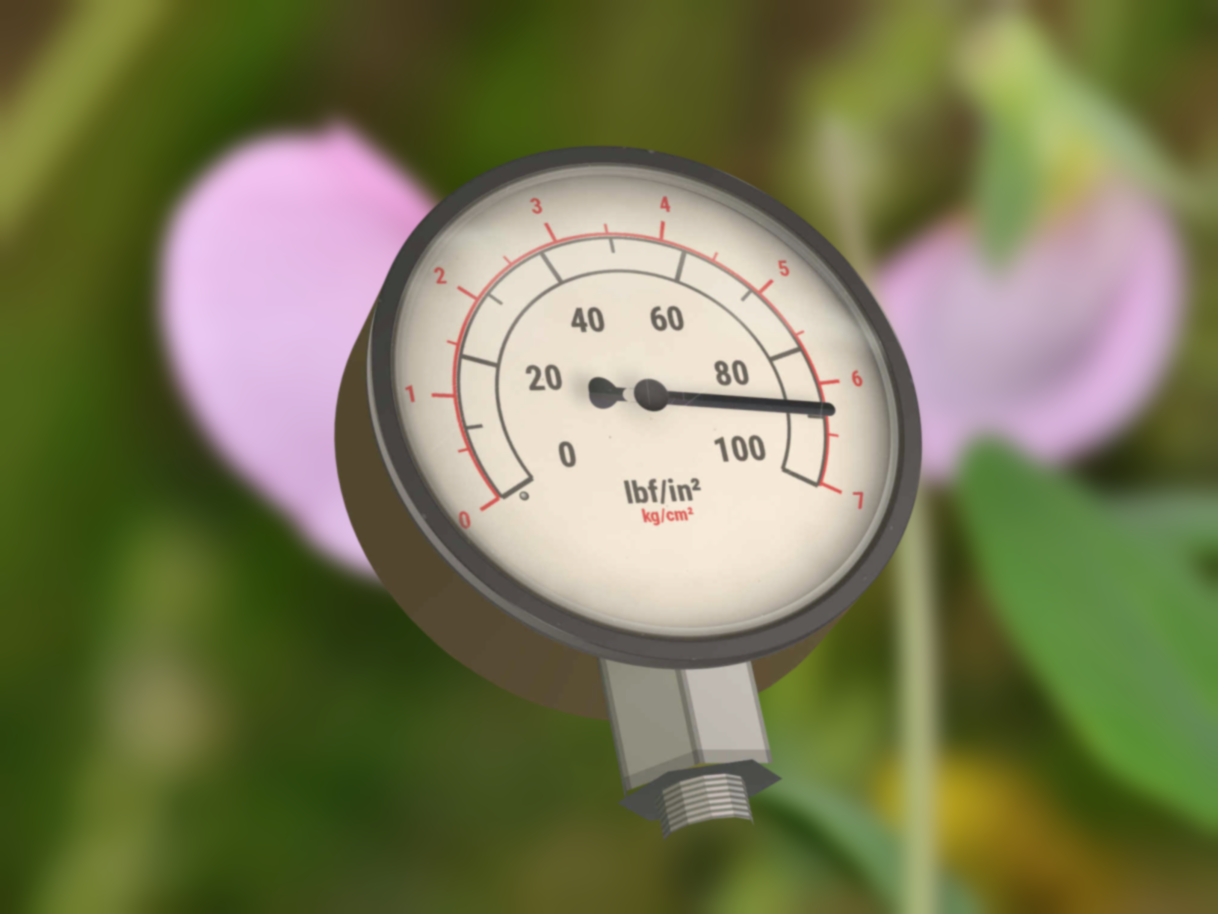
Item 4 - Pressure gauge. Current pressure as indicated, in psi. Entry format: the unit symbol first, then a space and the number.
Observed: psi 90
